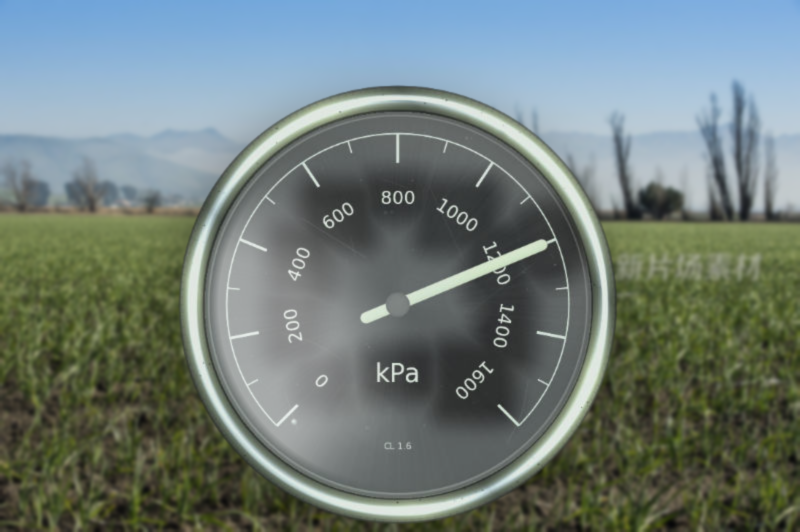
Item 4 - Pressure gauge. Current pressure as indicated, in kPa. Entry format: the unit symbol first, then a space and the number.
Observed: kPa 1200
